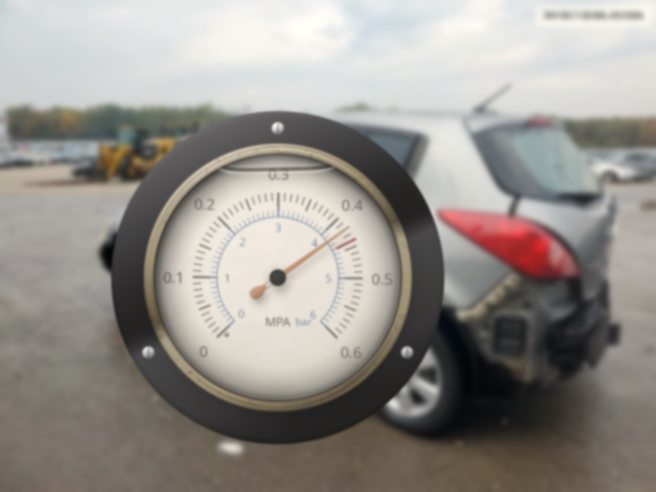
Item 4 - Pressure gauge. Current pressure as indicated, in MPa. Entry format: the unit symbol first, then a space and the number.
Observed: MPa 0.42
